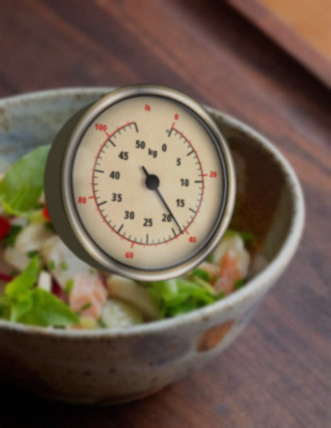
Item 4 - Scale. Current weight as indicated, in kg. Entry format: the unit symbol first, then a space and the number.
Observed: kg 19
